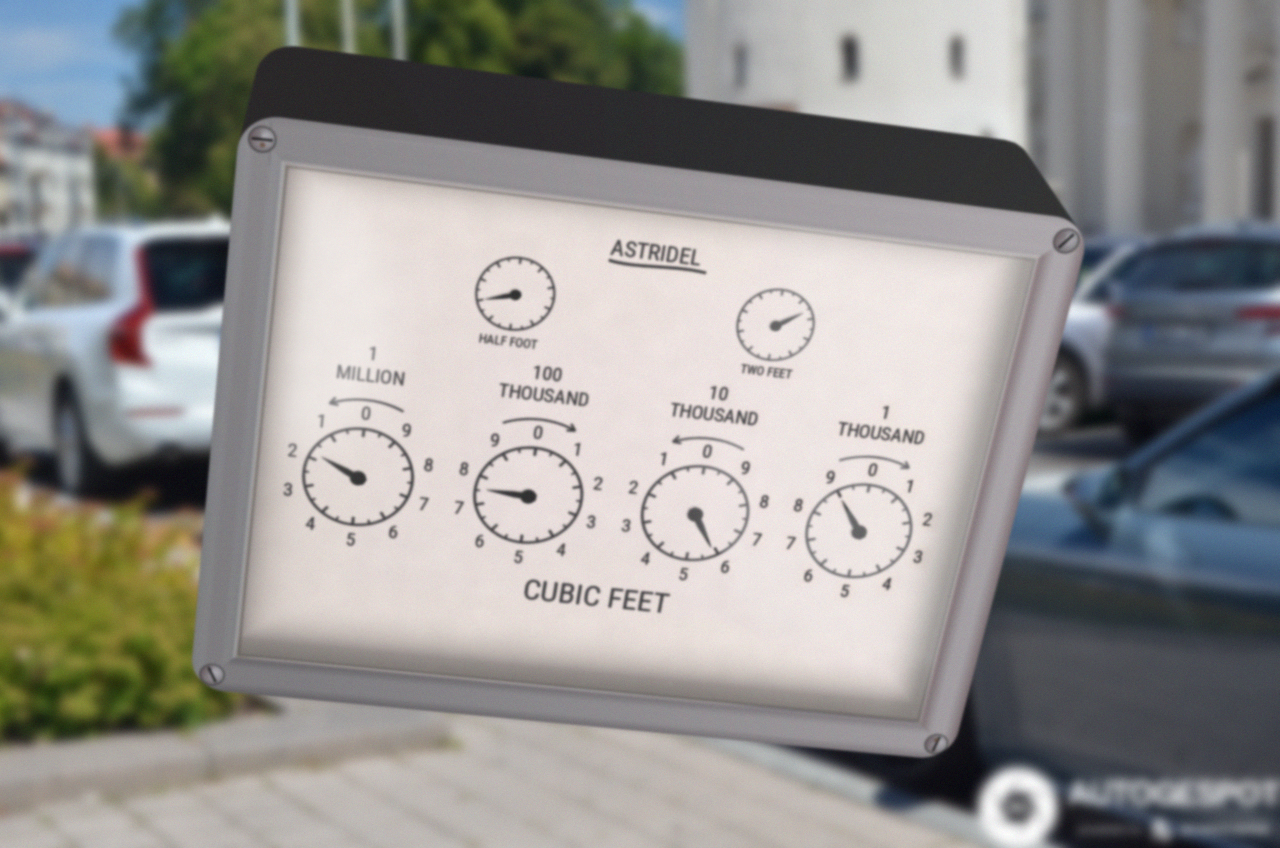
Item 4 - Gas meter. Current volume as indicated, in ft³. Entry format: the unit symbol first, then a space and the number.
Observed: ft³ 175900
